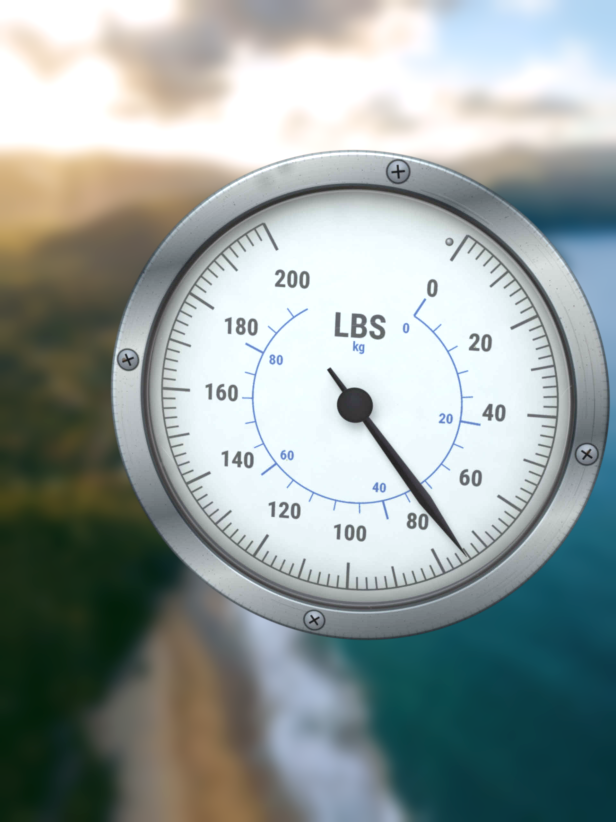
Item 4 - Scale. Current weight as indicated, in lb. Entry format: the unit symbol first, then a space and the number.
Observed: lb 74
